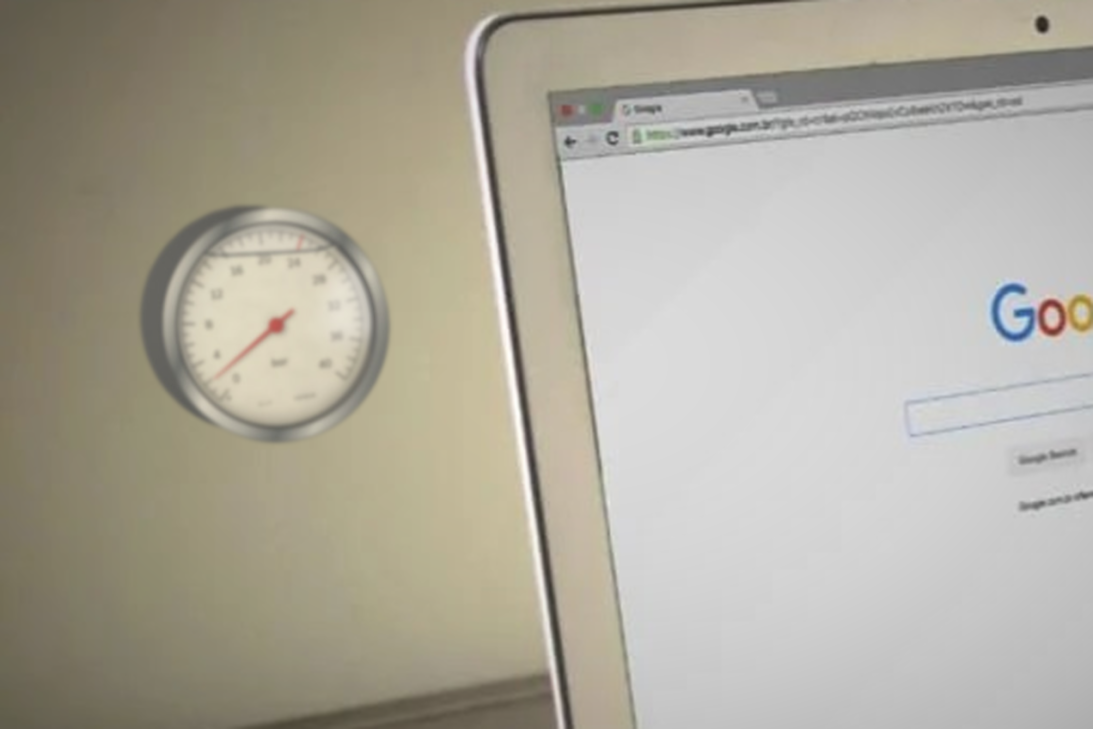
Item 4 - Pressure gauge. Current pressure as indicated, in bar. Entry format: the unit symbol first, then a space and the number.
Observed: bar 2
